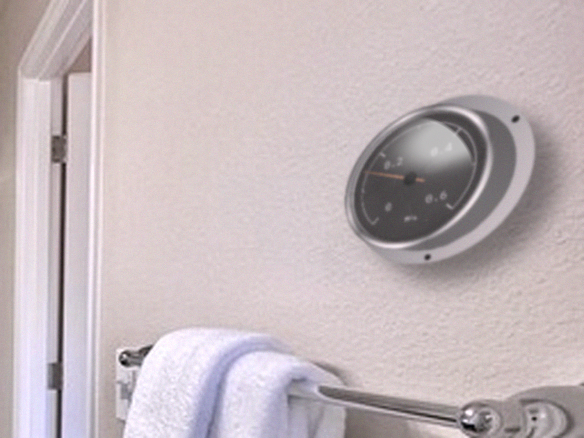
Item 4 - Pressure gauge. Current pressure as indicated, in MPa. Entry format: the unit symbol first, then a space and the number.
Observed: MPa 0.15
